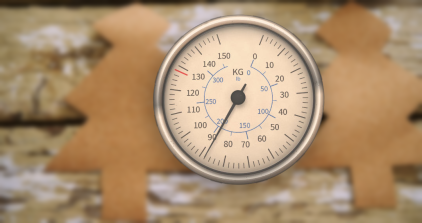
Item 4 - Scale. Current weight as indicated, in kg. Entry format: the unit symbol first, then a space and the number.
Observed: kg 88
